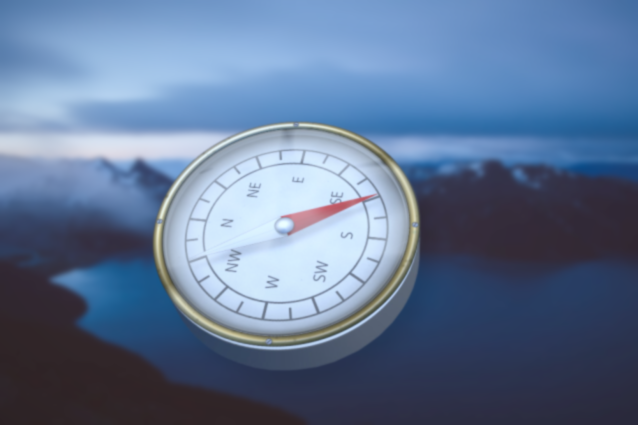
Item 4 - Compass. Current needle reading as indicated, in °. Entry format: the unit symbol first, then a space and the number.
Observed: ° 150
